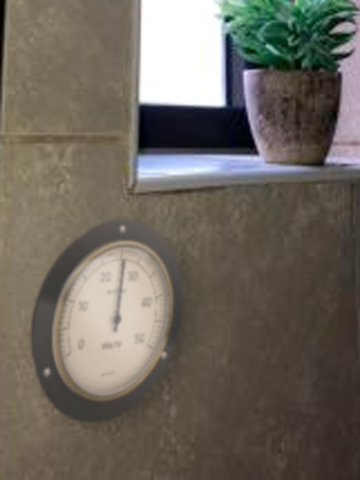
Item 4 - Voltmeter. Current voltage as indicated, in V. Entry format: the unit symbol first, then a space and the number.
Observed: V 25
